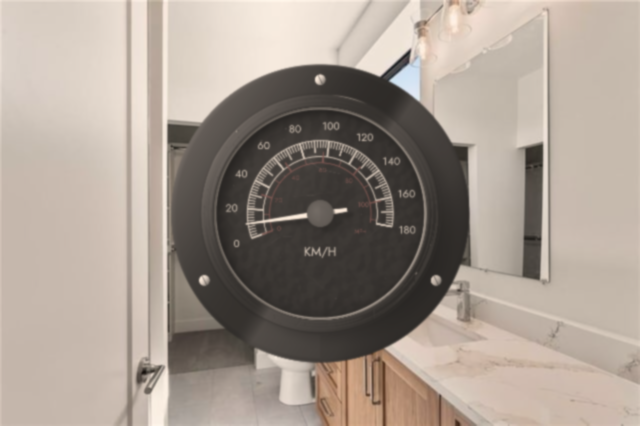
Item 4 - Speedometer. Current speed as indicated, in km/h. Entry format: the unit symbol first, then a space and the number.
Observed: km/h 10
